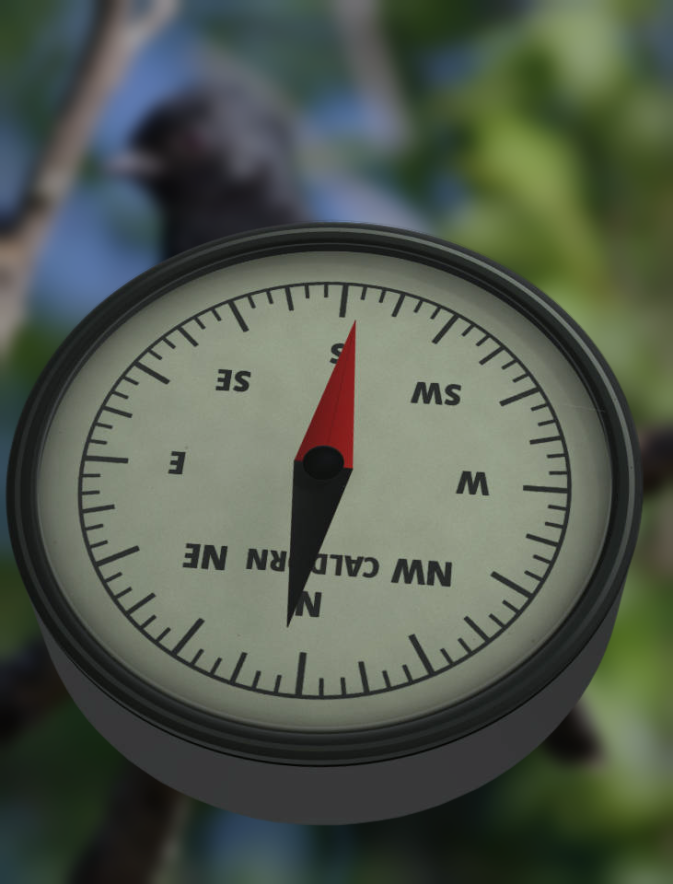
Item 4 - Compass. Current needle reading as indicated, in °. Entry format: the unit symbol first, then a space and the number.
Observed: ° 185
